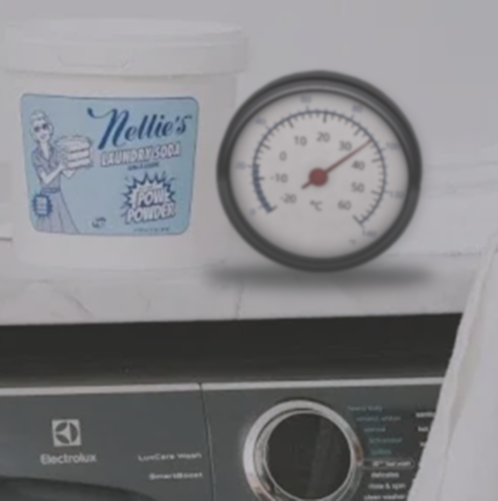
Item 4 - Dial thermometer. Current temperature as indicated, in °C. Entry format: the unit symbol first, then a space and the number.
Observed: °C 34
